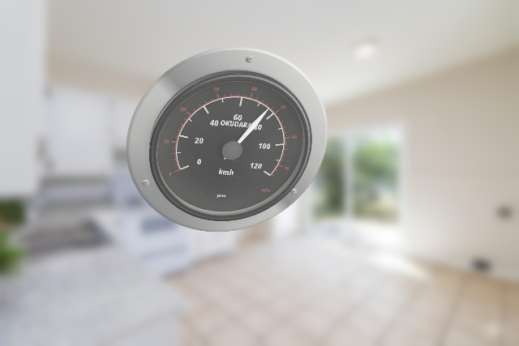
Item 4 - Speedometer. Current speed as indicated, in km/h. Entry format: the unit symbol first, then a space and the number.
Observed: km/h 75
